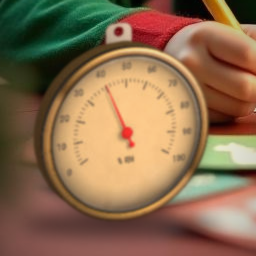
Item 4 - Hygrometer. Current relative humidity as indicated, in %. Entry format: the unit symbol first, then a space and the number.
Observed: % 40
